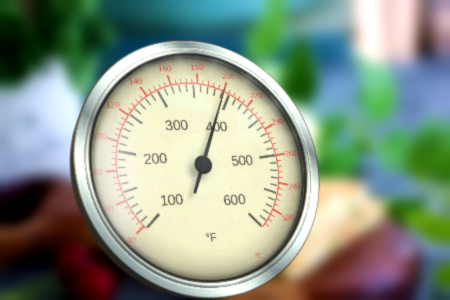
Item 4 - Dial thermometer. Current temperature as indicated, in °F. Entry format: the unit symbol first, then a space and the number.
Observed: °F 390
